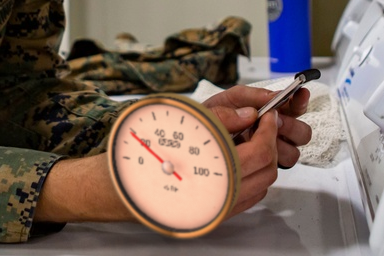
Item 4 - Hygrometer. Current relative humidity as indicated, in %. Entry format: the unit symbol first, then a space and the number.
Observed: % 20
